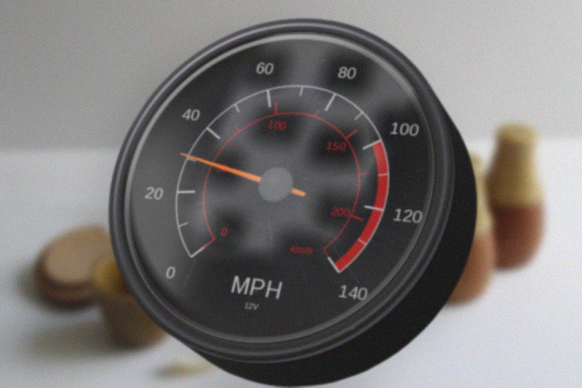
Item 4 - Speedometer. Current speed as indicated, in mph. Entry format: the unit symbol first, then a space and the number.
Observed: mph 30
